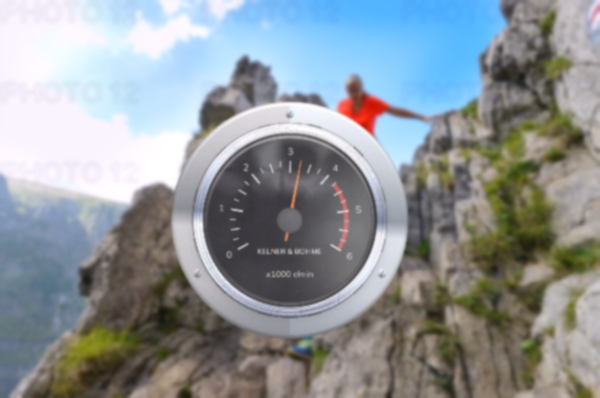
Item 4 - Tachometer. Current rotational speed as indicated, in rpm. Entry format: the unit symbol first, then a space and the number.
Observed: rpm 3250
